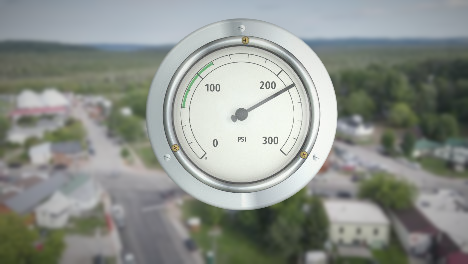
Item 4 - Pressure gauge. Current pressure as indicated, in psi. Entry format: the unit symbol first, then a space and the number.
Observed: psi 220
